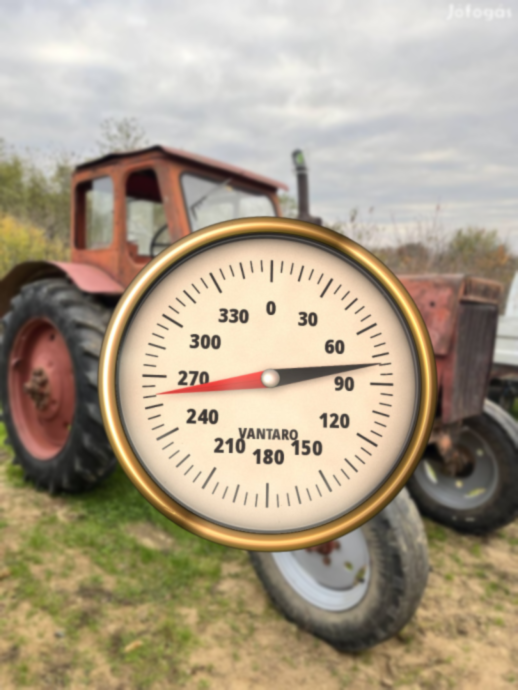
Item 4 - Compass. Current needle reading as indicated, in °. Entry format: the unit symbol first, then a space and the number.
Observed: ° 260
